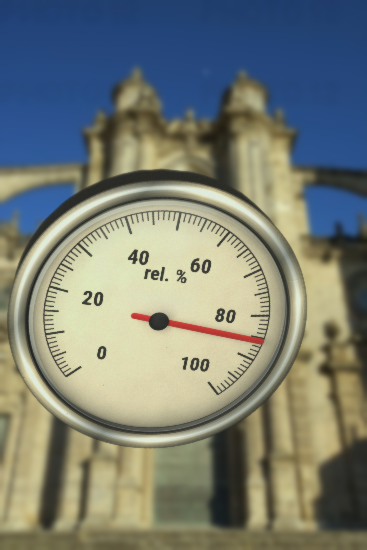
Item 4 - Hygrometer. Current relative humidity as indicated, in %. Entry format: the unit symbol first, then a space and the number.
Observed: % 85
